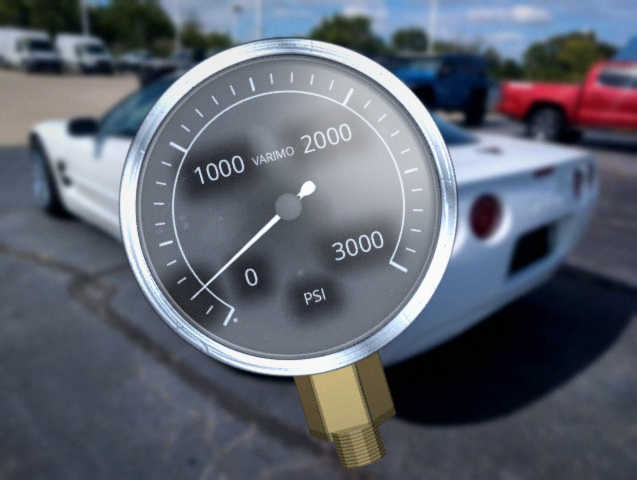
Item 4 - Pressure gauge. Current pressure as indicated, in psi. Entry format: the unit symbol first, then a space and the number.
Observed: psi 200
